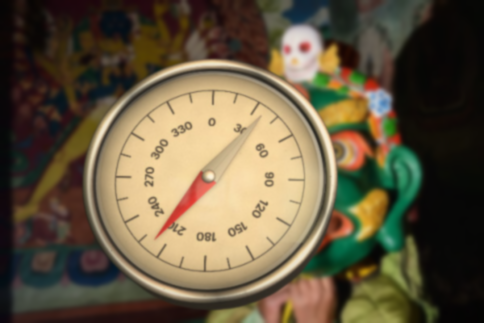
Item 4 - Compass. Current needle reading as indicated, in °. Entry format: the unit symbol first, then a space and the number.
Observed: ° 217.5
